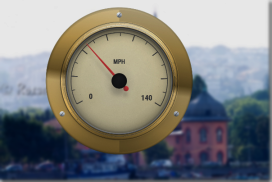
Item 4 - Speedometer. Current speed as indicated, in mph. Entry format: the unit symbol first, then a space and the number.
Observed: mph 45
